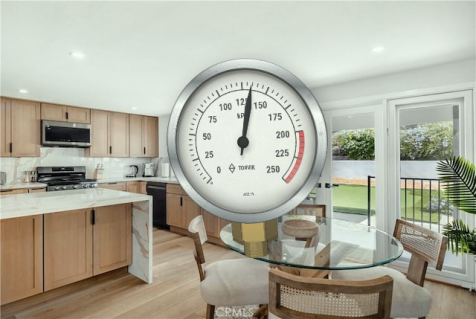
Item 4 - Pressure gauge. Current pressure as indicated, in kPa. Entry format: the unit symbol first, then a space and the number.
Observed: kPa 135
